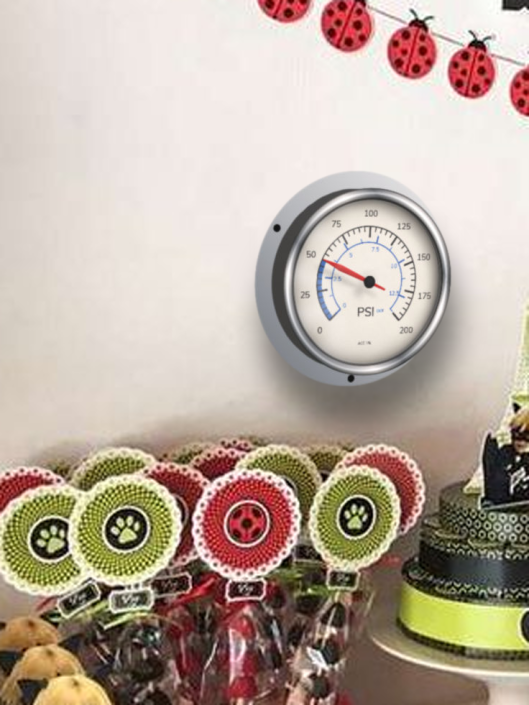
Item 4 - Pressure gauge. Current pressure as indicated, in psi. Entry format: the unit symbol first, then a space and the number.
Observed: psi 50
